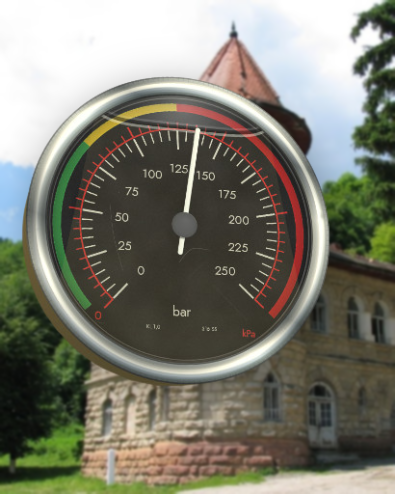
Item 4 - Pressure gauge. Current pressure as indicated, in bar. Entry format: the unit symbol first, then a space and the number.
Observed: bar 135
